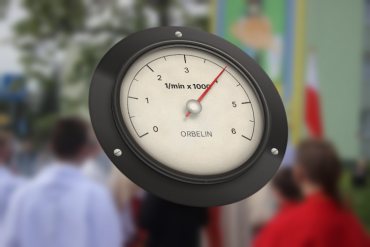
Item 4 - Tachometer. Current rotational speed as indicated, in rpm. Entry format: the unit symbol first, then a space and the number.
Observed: rpm 4000
